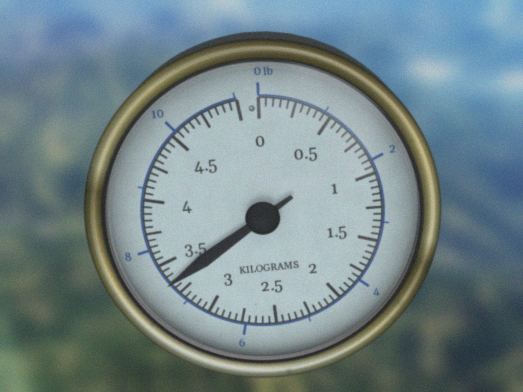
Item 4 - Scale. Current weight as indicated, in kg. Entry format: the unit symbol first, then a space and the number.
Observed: kg 3.35
